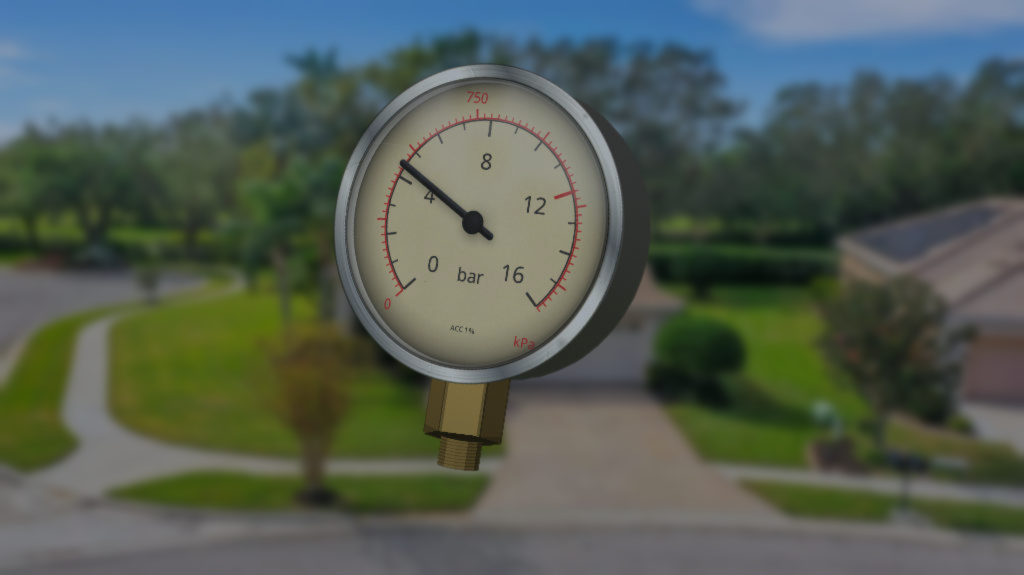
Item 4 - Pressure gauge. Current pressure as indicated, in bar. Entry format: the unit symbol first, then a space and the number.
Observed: bar 4.5
